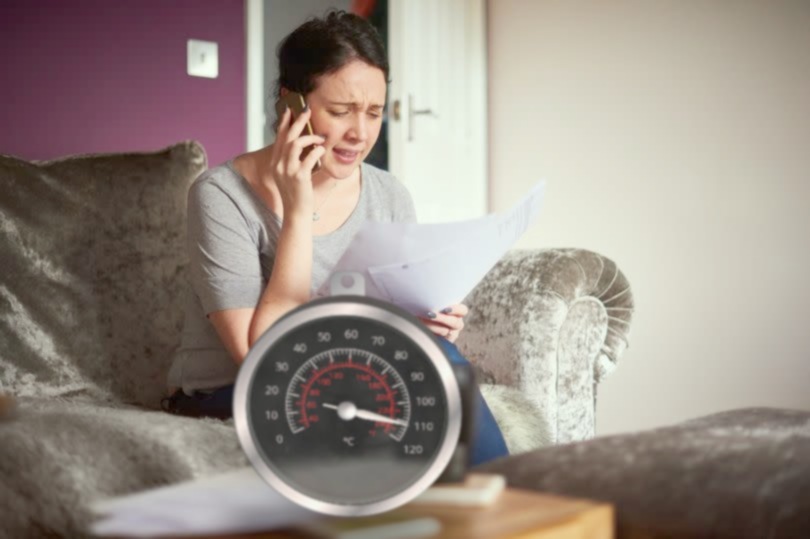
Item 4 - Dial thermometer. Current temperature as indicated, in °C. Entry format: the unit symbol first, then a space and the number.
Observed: °C 110
